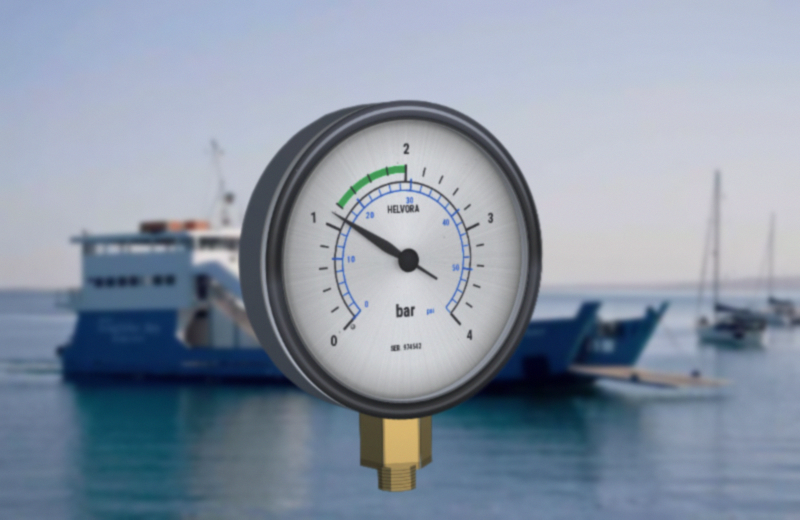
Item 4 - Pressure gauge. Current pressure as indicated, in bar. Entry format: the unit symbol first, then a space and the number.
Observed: bar 1.1
